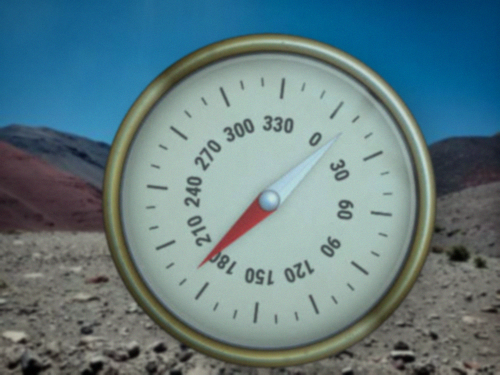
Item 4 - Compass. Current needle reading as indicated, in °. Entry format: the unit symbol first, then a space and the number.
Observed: ° 190
